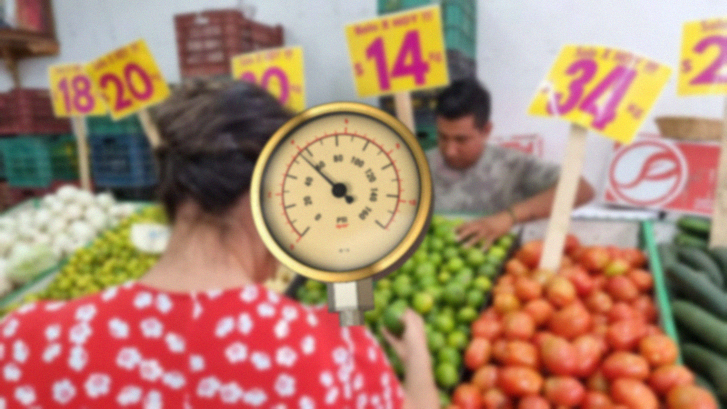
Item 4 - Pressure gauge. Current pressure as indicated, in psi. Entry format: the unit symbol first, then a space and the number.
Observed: psi 55
